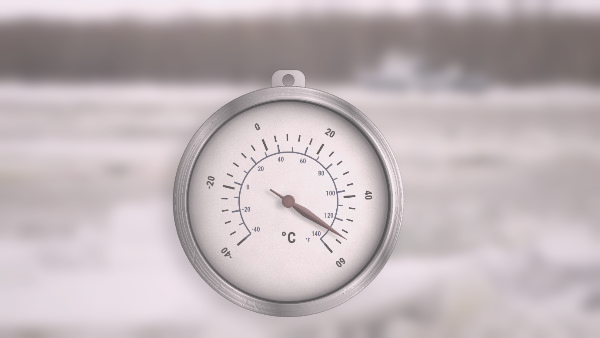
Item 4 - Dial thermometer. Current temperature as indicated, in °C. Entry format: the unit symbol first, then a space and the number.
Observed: °C 54
